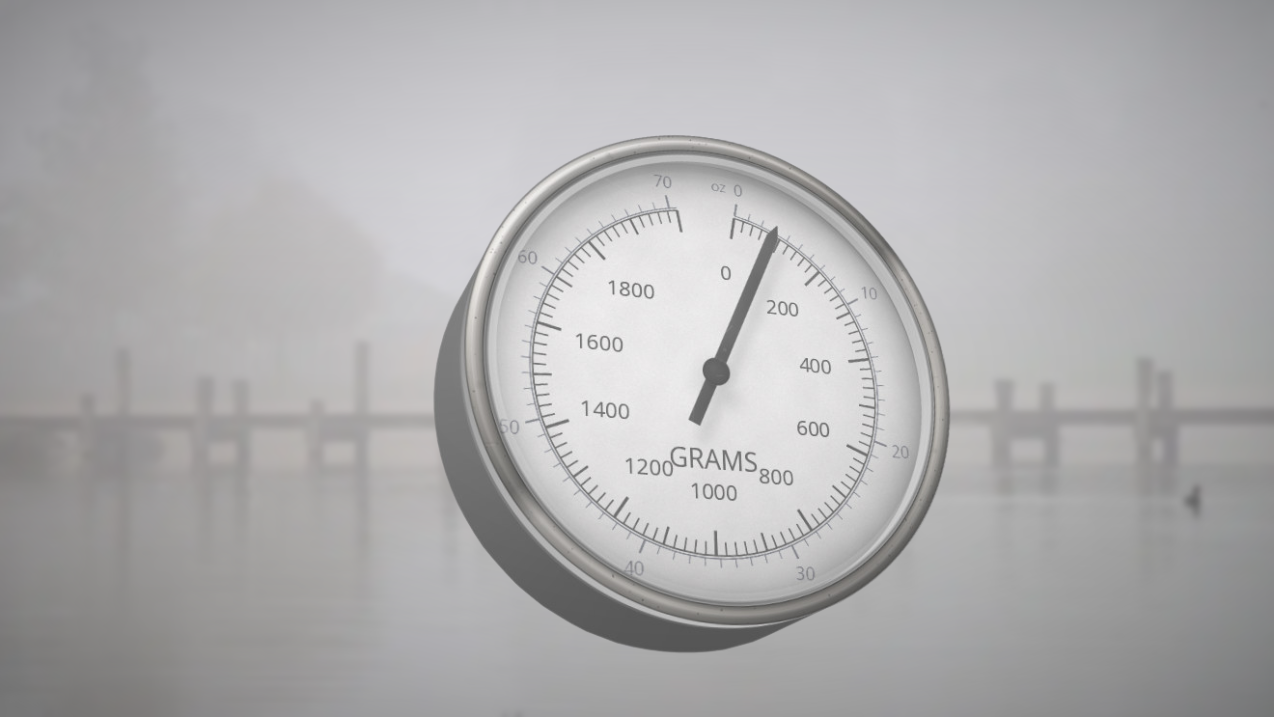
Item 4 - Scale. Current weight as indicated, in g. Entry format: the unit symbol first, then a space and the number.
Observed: g 80
